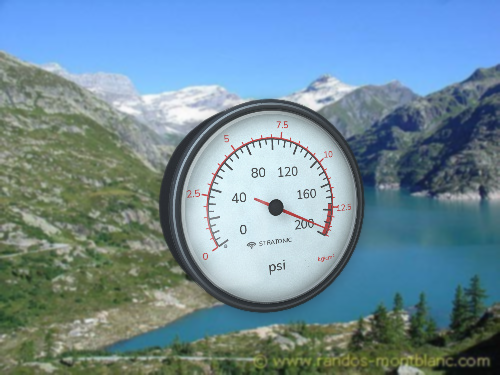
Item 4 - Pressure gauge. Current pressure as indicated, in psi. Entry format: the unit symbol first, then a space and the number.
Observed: psi 195
